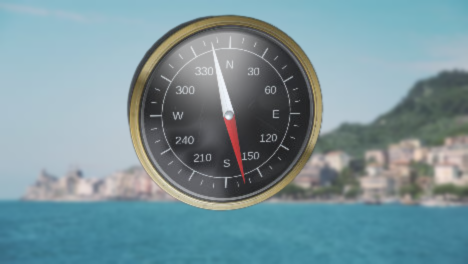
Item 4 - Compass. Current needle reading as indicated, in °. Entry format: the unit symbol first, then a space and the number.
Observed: ° 165
